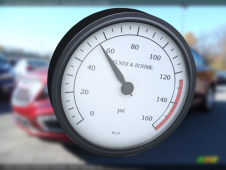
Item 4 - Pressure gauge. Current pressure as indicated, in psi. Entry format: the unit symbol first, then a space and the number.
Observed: psi 55
